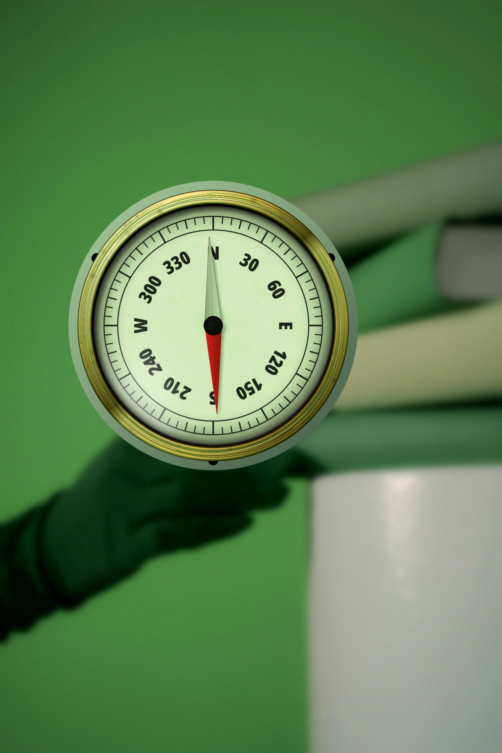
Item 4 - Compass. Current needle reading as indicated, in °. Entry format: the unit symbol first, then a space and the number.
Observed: ° 177.5
